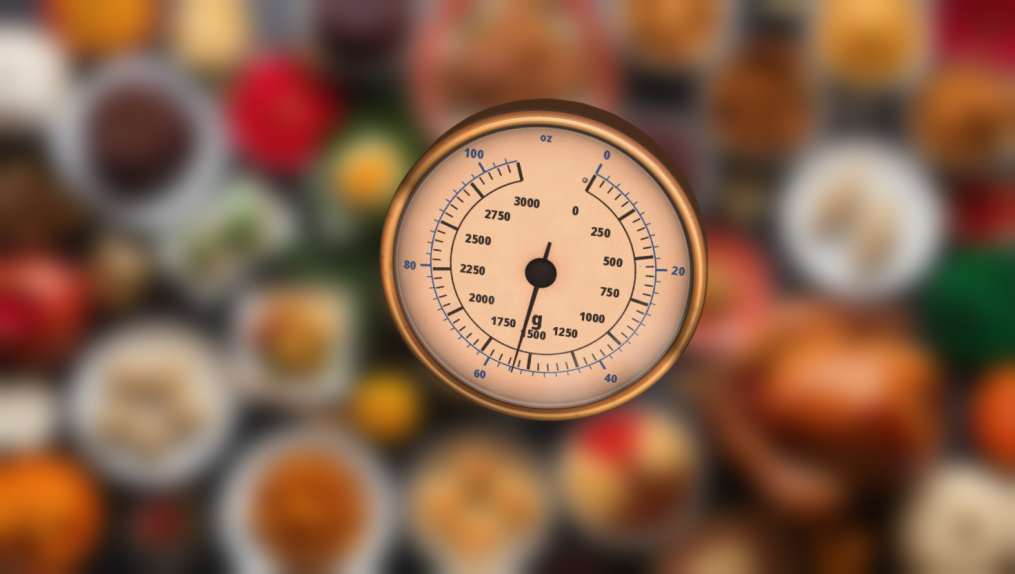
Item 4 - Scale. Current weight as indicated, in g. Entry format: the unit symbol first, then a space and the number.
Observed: g 1575
